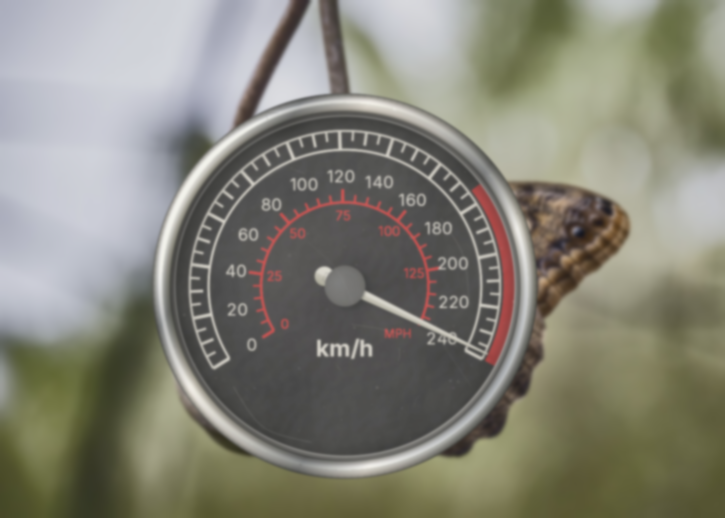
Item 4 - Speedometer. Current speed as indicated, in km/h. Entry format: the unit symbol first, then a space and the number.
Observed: km/h 237.5
